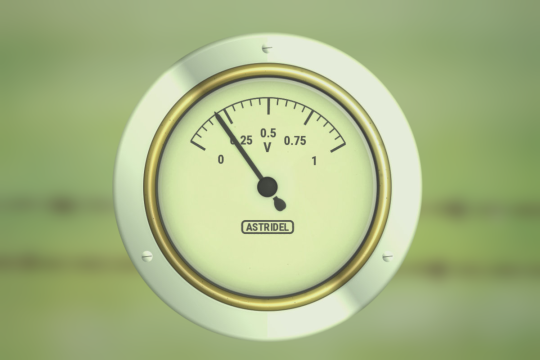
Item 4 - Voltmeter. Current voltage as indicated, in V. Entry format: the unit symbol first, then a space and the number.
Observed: V 0.2
